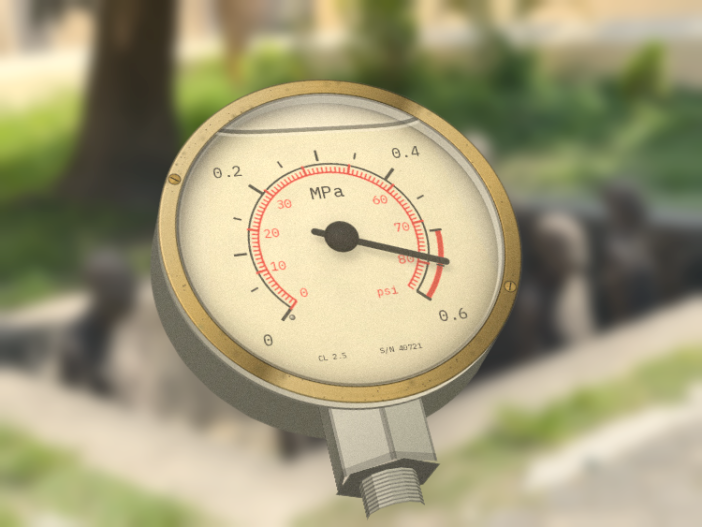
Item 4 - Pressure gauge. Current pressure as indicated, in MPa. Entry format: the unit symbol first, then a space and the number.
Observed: MPa 0.55
